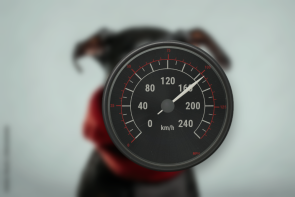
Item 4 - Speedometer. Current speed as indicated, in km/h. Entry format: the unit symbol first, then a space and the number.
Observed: km/h 165
